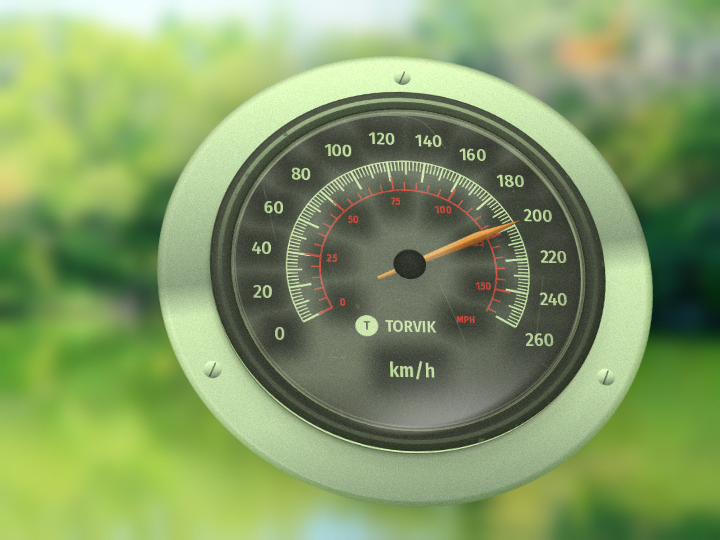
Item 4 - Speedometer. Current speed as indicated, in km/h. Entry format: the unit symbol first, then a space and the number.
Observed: km/h 200
